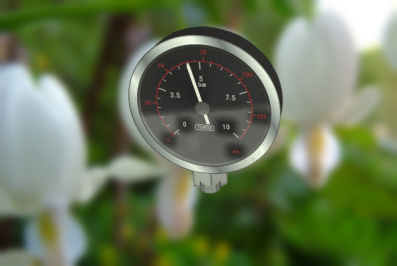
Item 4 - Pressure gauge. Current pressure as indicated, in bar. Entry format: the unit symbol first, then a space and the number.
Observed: bar 4.5
